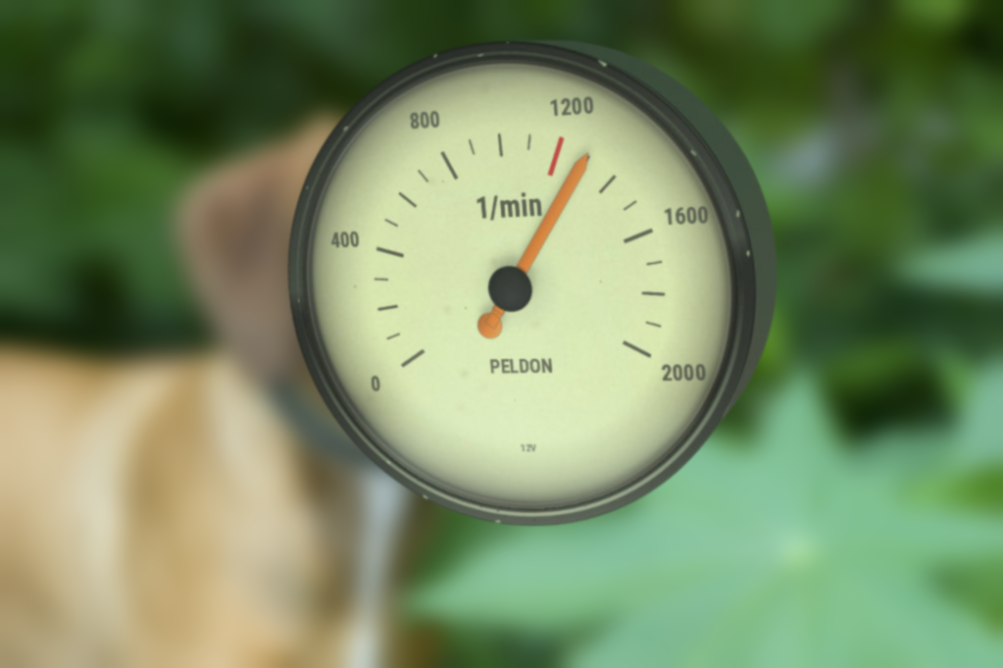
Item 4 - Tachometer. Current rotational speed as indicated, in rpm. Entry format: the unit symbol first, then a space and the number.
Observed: rpm 1300
